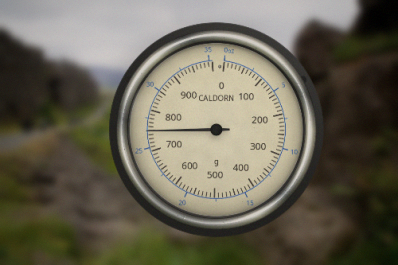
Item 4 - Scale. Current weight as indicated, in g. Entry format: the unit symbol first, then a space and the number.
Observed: g 750
